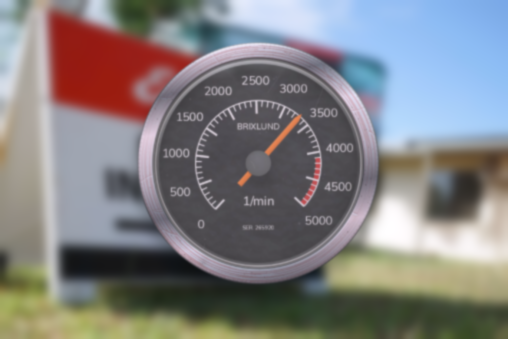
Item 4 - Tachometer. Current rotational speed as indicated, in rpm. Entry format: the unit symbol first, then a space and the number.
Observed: rpm 3300
